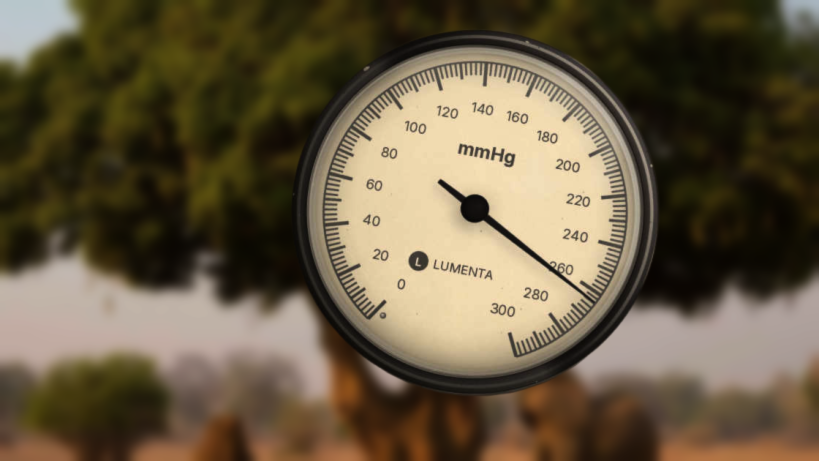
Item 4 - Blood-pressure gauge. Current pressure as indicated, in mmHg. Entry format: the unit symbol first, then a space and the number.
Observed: mmHg 264
